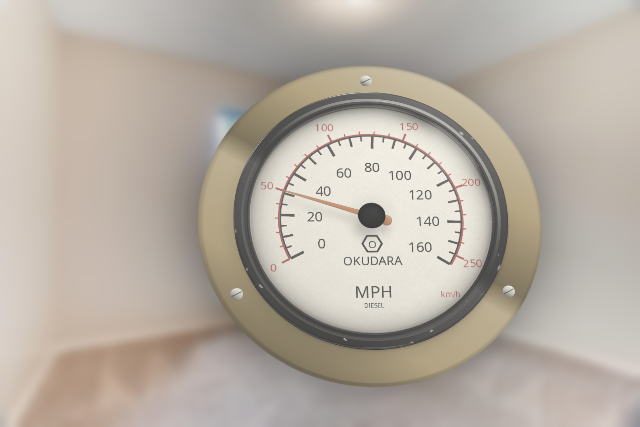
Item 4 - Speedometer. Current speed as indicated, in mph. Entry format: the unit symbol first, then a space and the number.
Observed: mph 30
